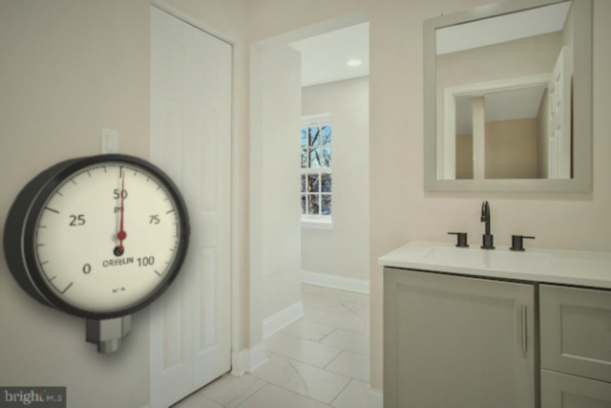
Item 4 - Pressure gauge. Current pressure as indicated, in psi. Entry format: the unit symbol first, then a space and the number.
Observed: psi 50
